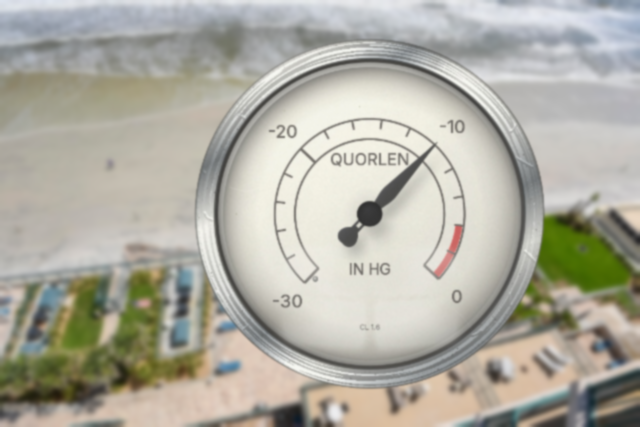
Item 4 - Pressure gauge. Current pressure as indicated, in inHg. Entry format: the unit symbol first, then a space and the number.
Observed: inHg -10
